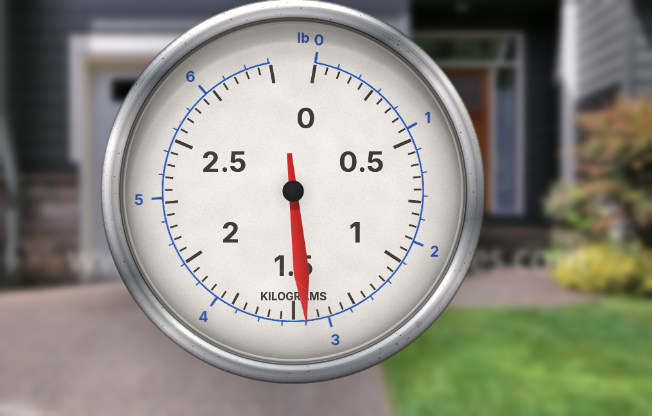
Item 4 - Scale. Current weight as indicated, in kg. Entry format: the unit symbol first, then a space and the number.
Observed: kg 1.45
